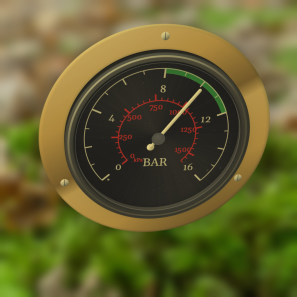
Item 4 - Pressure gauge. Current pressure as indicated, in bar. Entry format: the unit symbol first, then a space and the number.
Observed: bar 10
